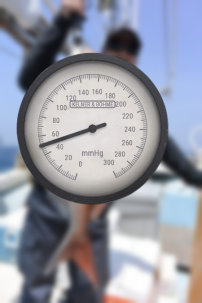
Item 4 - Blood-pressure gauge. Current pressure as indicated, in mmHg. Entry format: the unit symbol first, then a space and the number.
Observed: mmHg 50
